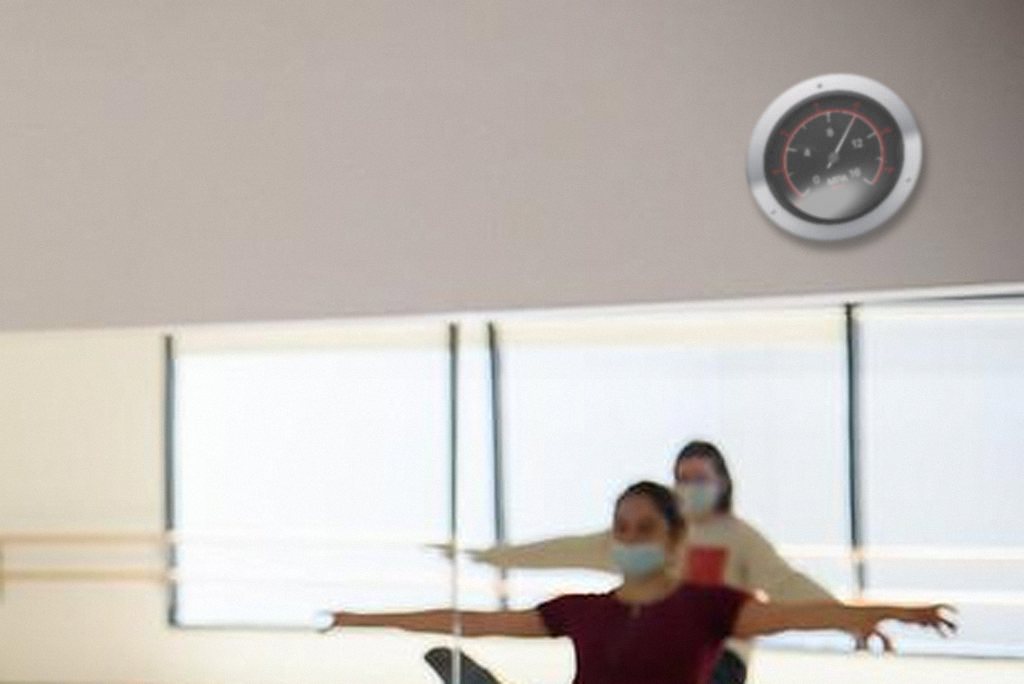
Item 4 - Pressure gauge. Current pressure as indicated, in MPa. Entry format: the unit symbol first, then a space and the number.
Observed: MPa 10
